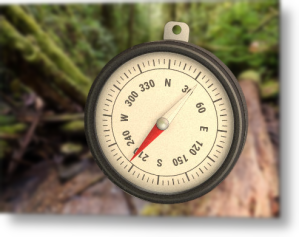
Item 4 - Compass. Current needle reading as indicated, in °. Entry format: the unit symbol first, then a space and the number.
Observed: ° 215
